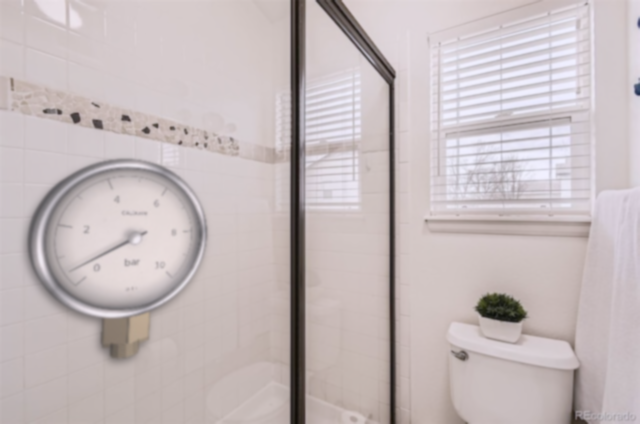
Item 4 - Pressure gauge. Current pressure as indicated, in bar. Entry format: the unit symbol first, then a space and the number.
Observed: bar 0.5
